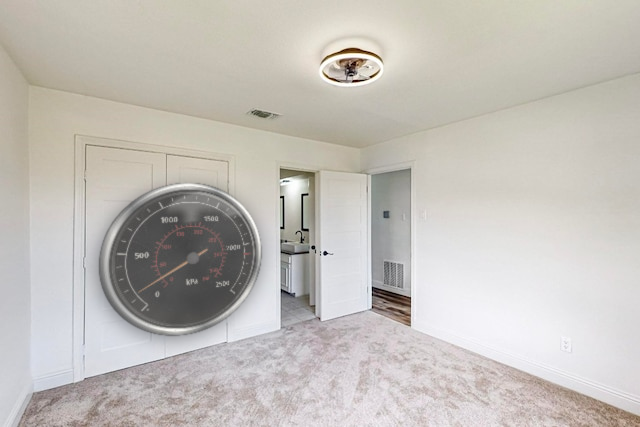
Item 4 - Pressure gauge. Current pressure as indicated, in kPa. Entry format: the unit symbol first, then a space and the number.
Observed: kPa 150
